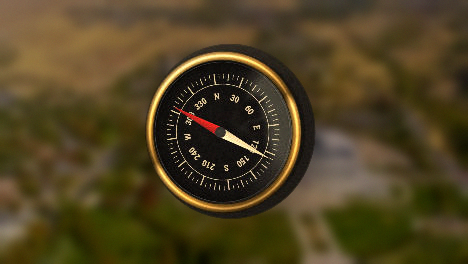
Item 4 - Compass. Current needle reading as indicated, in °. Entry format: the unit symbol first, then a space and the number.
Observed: ° 305
